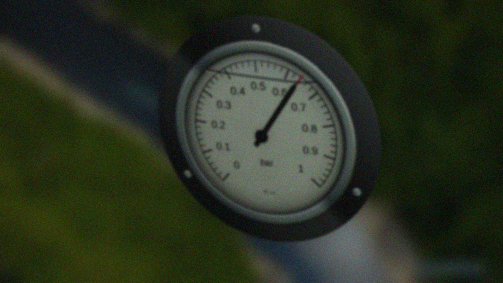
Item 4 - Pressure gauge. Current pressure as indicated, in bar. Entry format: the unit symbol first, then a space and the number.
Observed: bar 0.64
